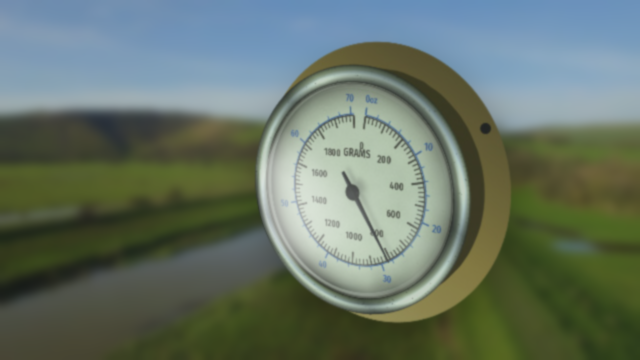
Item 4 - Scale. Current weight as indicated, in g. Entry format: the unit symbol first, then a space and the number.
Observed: g 800
